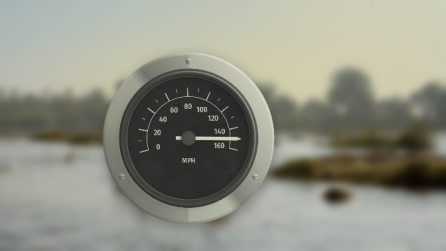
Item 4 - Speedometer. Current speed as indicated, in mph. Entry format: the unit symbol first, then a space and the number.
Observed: mph 150
